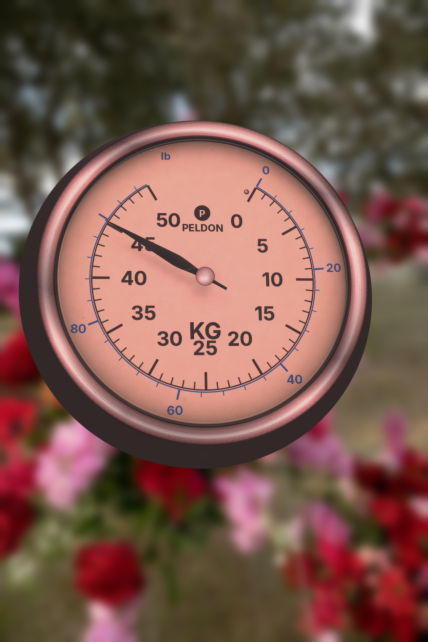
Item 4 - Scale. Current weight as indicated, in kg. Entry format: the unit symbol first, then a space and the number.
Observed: kg 45
